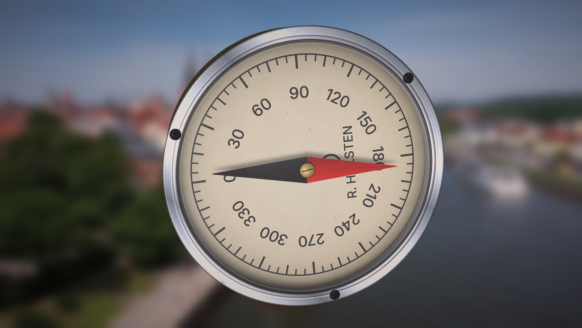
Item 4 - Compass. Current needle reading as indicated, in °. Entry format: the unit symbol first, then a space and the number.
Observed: ° 185
